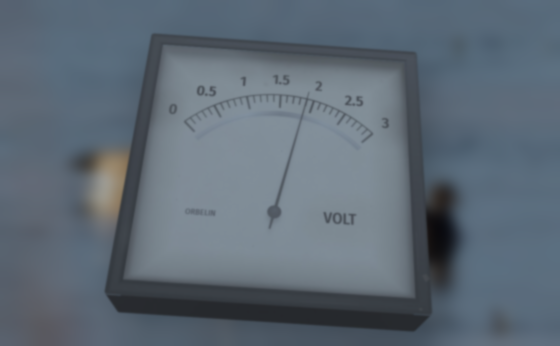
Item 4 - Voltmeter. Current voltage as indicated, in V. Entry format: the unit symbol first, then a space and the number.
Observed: V 1.9
